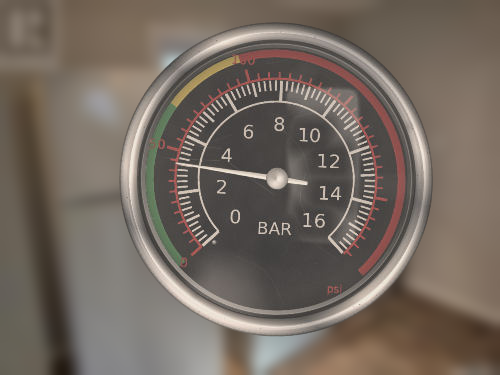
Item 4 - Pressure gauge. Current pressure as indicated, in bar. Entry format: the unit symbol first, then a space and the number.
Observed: bar 3
